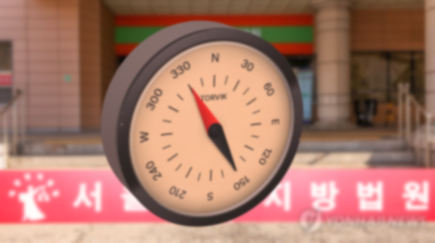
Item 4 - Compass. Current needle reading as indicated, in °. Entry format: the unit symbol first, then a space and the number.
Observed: ° 330
